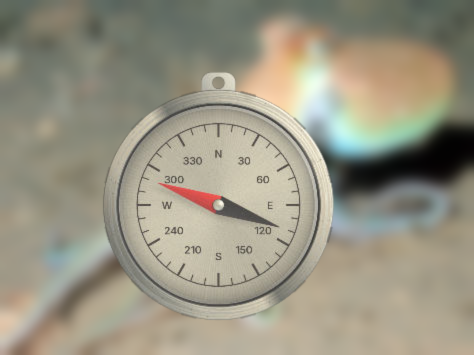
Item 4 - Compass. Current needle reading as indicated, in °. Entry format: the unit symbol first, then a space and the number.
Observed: ° 290
